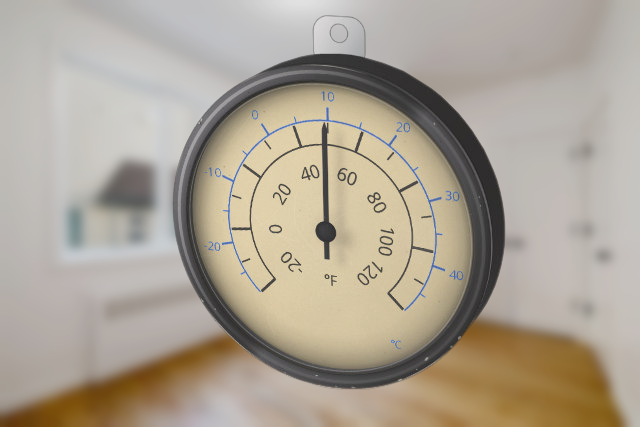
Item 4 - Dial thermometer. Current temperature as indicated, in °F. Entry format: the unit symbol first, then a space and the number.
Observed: °F 50
